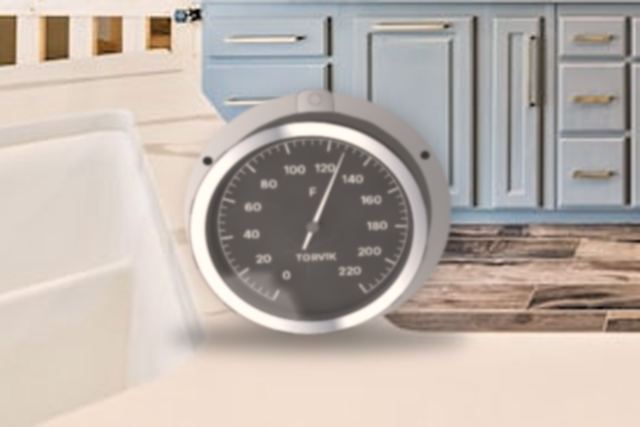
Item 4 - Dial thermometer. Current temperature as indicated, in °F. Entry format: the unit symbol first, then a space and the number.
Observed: °F 128
